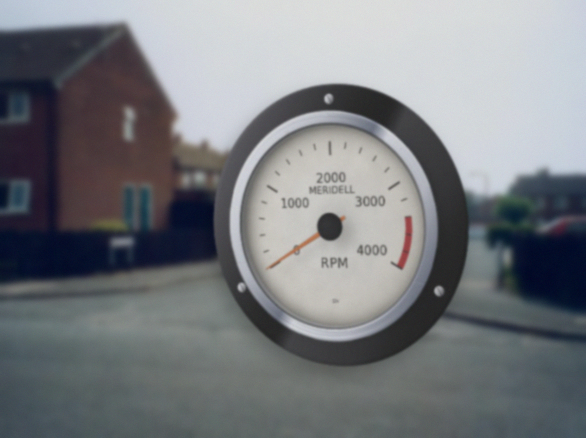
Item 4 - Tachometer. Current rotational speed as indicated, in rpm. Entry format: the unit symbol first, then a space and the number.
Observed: rpm 0
